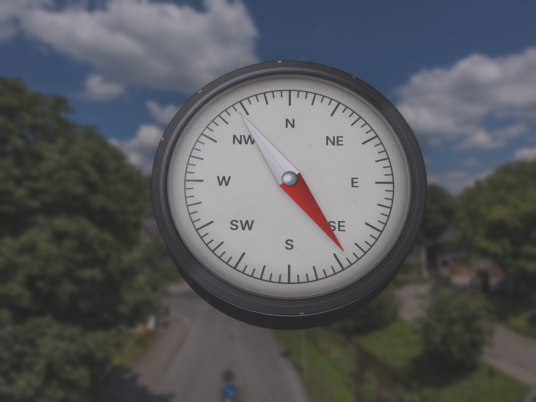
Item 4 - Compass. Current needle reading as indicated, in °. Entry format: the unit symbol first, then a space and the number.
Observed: ° 145
